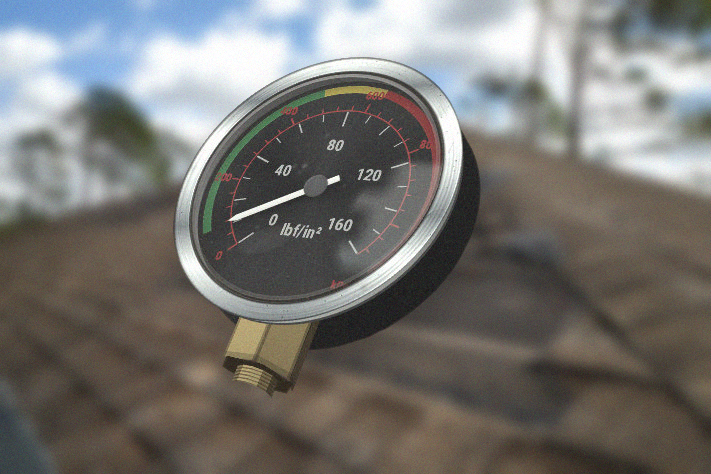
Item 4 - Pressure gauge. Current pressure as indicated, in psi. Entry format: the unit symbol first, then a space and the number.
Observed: psi 10
